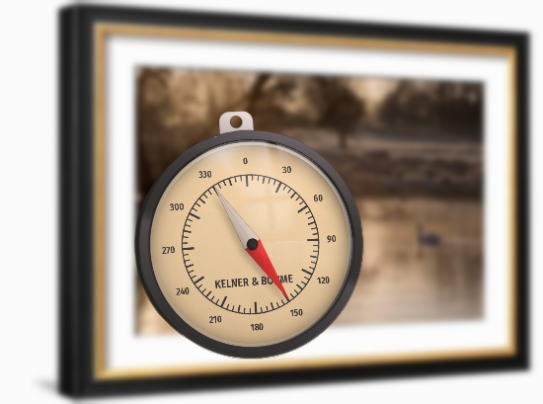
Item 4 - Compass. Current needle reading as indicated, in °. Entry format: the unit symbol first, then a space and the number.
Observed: ° 150
